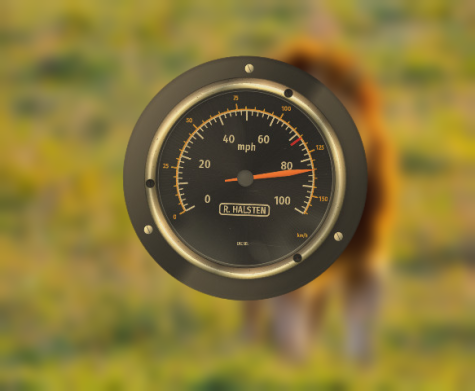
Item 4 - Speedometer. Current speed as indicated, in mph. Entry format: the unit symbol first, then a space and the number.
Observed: mph 84
